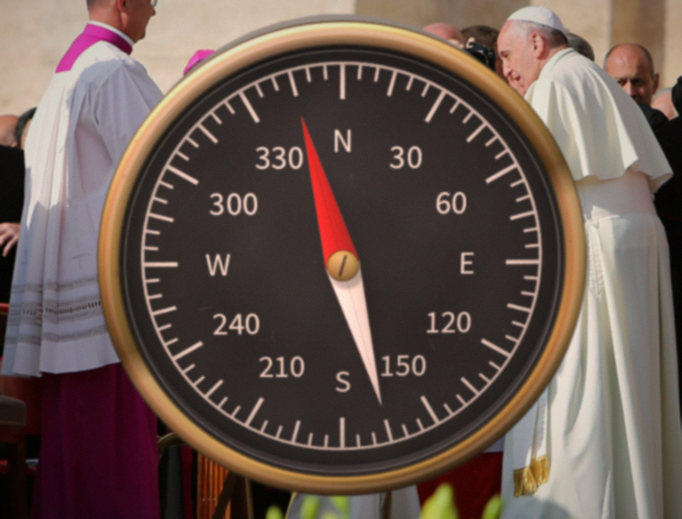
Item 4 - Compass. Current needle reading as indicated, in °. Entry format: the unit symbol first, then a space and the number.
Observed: ° 345
